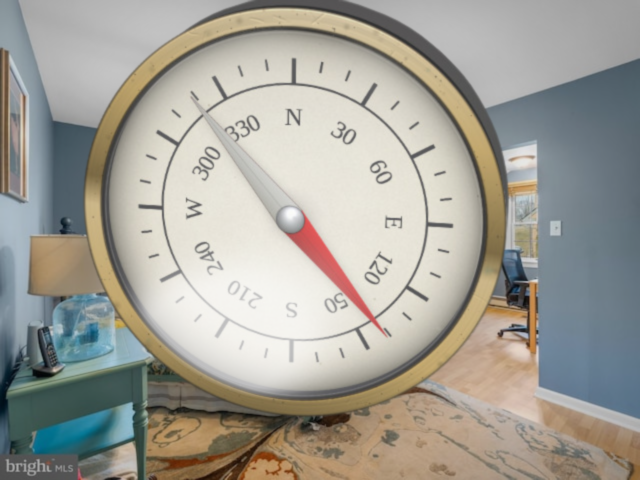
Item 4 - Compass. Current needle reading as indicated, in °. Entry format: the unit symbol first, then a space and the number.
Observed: ° 140
